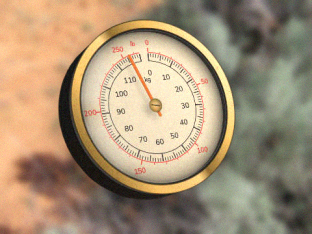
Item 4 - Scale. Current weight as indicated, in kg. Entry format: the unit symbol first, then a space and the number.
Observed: kg 115
